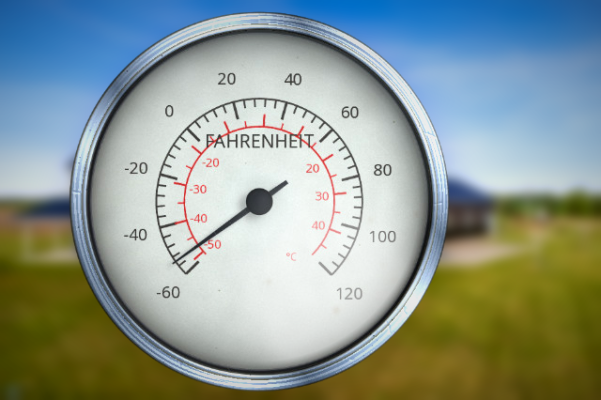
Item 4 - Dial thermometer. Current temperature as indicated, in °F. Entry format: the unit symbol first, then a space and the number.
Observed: °F -54
